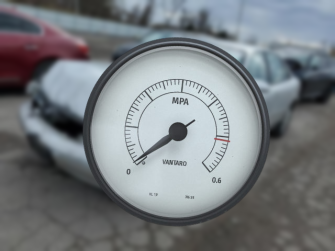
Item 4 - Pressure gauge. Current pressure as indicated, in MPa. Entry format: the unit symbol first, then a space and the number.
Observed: MPa 0.01
